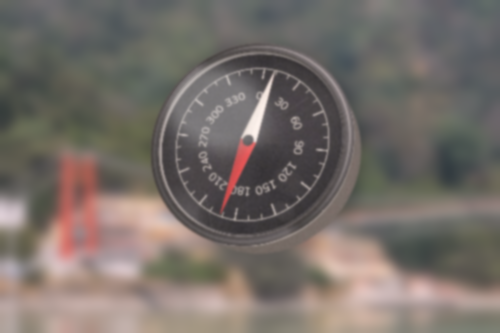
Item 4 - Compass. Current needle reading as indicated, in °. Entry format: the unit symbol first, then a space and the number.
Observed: ° 190
